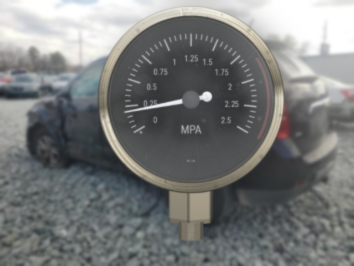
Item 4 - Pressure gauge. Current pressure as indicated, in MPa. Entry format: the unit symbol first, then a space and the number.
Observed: MPa 0.2
